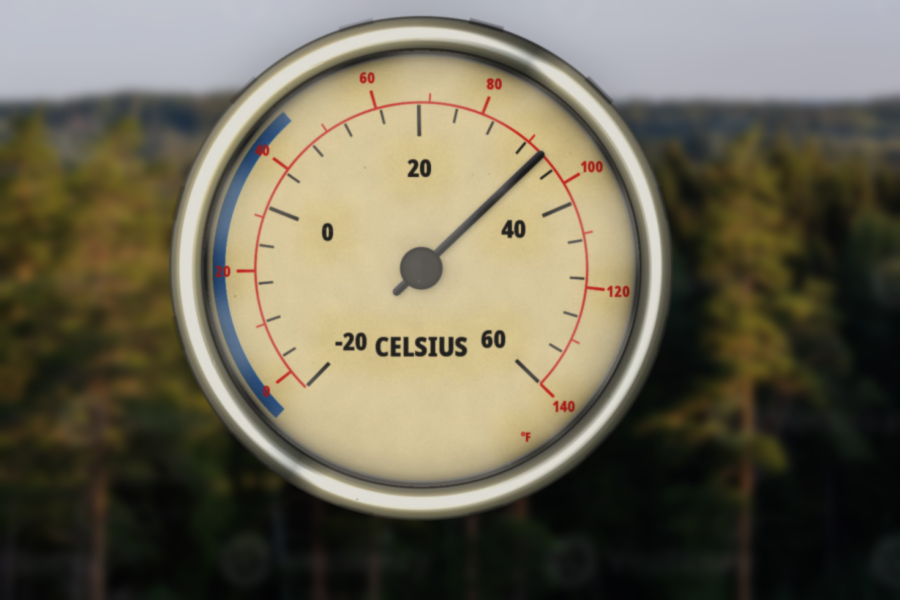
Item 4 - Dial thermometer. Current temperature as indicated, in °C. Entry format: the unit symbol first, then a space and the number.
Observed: °C 34
